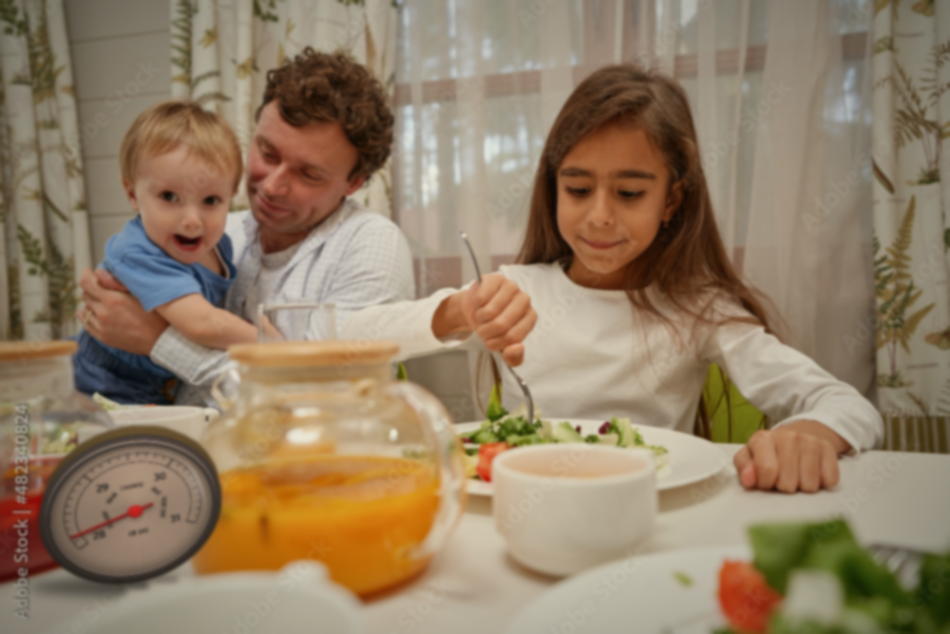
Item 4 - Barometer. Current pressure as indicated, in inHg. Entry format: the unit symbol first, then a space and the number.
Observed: inHg 28.2
